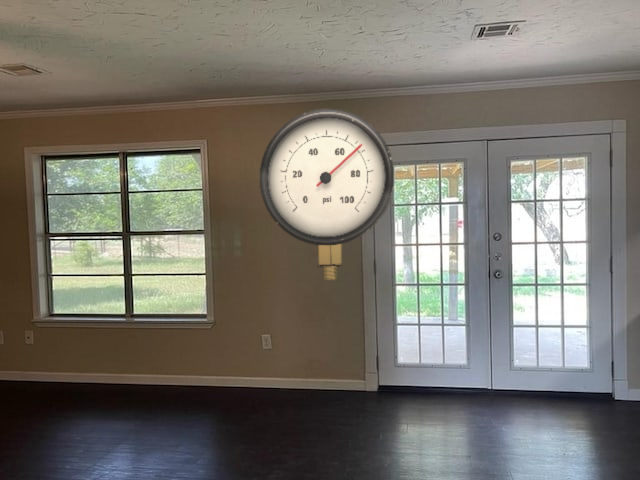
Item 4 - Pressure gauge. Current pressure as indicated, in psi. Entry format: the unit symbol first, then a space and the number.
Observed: psi 67.5
